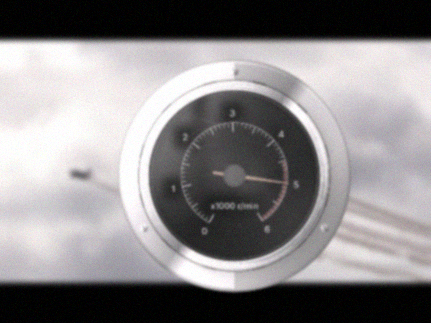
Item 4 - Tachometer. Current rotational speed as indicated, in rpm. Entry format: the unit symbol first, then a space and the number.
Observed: rpm 5000
